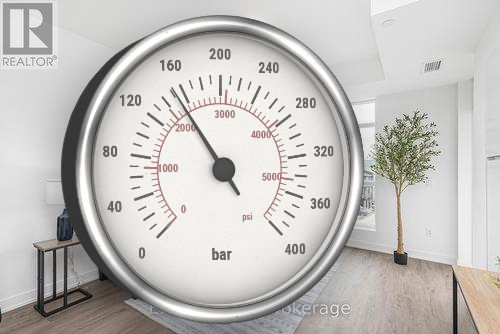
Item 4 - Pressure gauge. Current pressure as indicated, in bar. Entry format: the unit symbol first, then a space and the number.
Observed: bar 150
